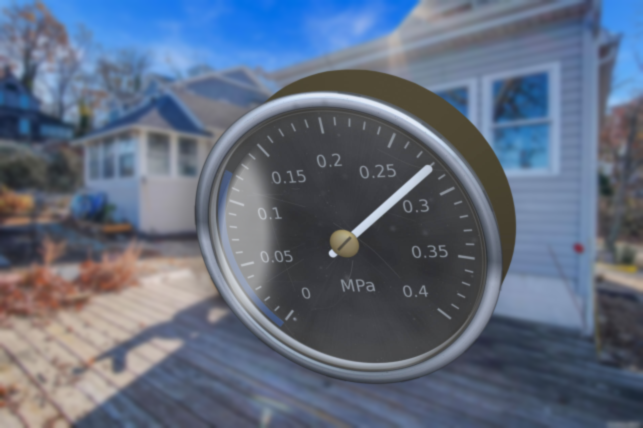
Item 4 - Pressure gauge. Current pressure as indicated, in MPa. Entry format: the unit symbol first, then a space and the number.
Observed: MPa 0.28
